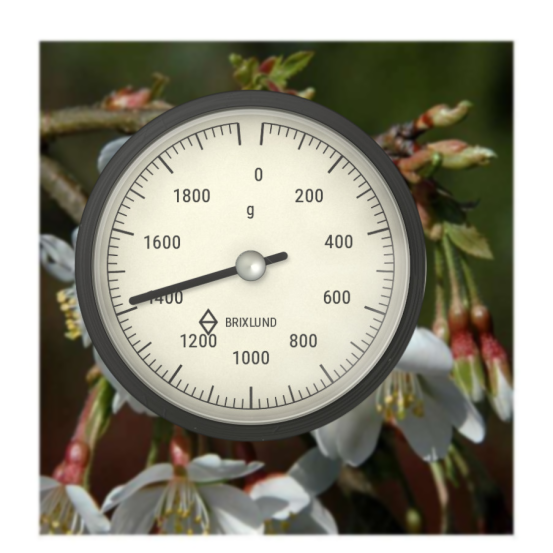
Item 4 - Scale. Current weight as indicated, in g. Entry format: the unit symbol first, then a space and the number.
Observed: g 1420
